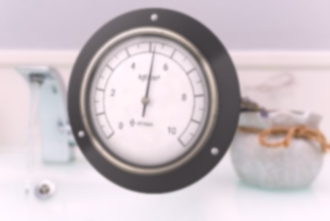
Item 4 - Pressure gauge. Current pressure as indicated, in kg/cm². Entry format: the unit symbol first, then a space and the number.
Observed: kg/cm² 5.25
